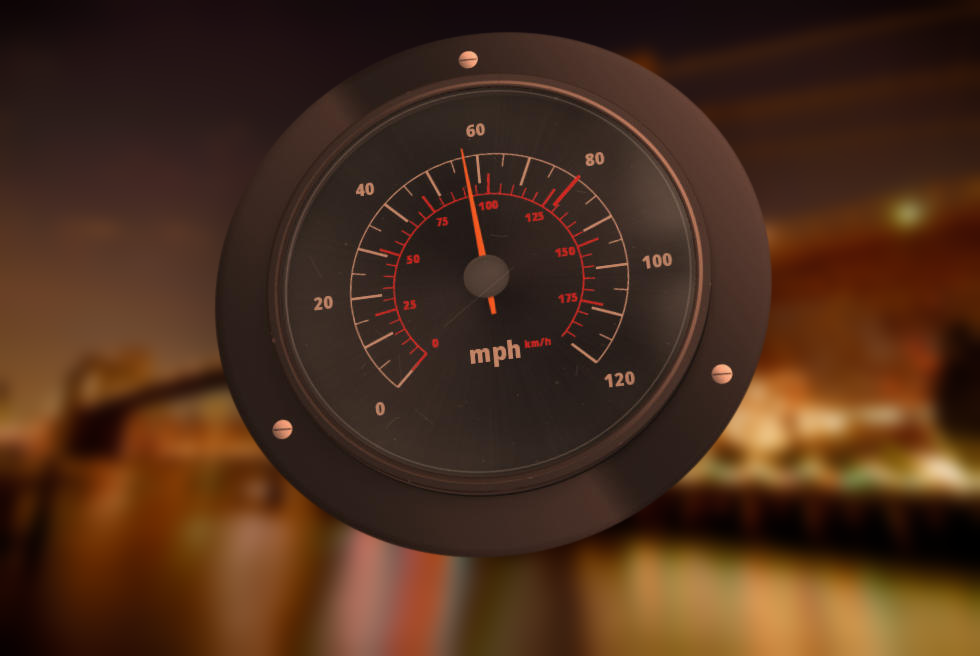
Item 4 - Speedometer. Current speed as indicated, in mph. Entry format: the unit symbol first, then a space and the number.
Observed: mph 57.5
